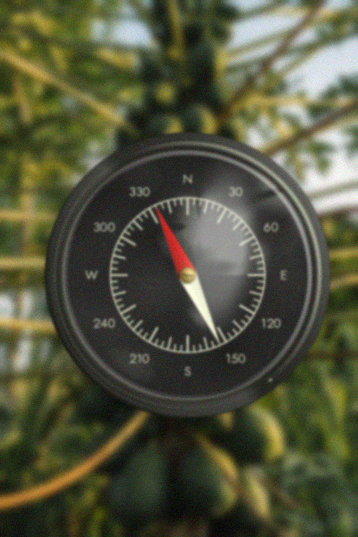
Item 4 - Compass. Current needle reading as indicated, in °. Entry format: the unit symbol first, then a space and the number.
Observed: ° 335
